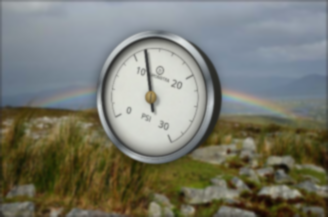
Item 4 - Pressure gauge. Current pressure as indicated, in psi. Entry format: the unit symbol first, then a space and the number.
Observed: psi 12
